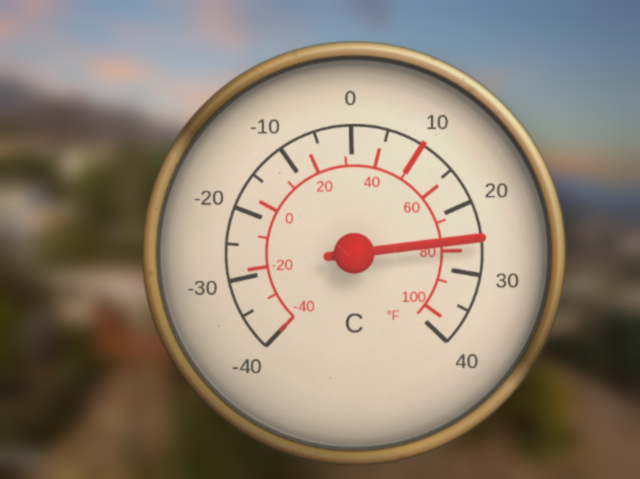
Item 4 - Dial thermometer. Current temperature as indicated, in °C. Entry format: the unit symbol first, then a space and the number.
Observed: °C 25
